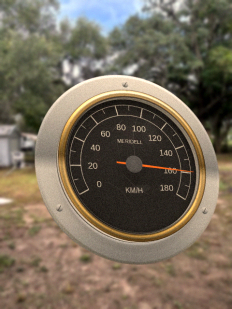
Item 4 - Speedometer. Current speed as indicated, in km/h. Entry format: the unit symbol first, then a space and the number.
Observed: km/h 160
